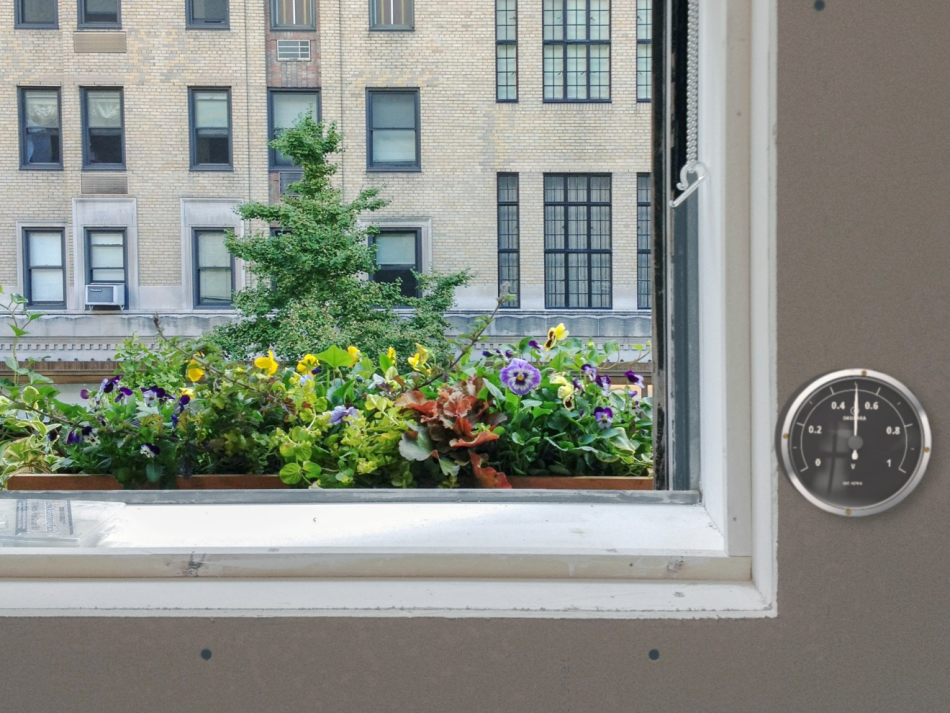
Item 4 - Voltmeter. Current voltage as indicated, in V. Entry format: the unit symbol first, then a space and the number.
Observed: V 0.5
